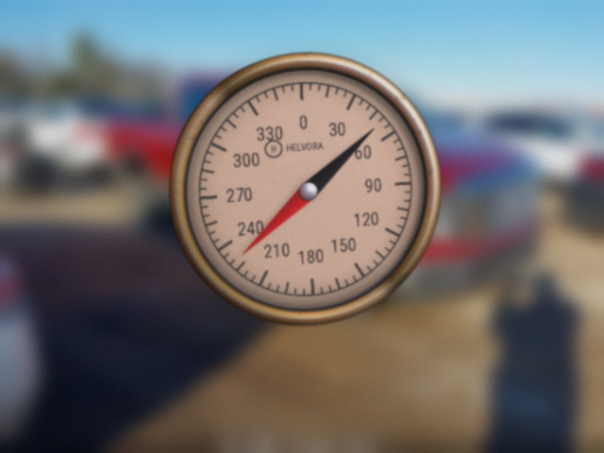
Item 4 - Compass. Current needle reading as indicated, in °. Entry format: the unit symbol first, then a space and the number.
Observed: ° 230
